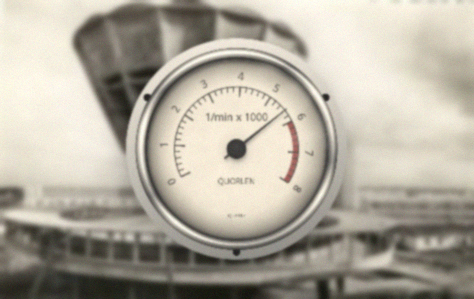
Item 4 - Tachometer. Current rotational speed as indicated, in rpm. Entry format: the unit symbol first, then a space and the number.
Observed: rpm 5600
